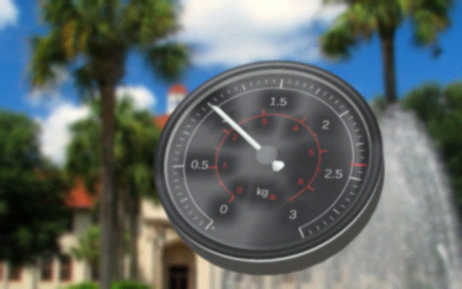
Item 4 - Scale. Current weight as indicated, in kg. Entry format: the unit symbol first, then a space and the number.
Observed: kg 1
